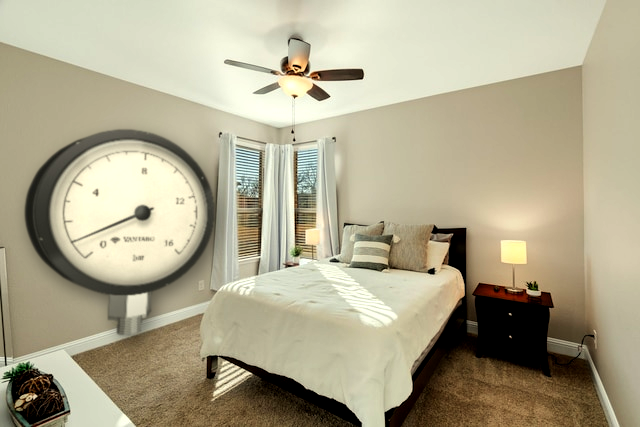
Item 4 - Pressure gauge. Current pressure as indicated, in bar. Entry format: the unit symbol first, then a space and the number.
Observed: bar 1
